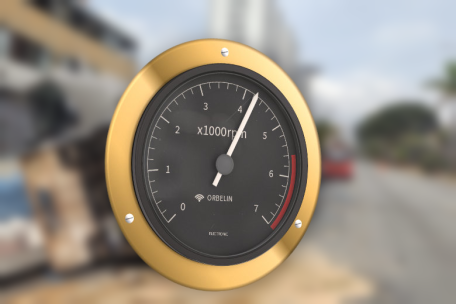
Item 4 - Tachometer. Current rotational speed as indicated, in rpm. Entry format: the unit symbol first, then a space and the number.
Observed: rpm 4200
